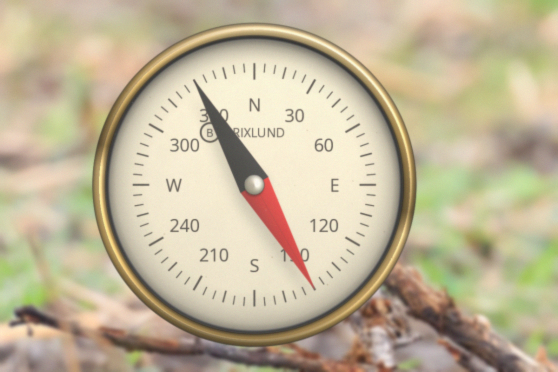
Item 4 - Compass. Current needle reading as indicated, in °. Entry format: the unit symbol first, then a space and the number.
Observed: ° 150
